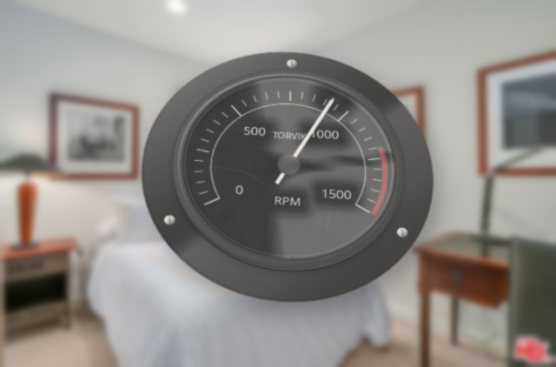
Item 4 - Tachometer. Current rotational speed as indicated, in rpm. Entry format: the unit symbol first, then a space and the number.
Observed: rpm 925
